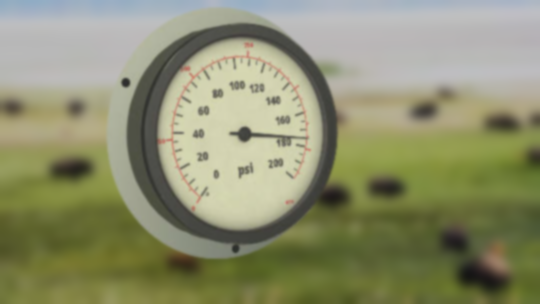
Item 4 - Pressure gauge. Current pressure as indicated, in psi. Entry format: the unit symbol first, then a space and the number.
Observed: psi 175
